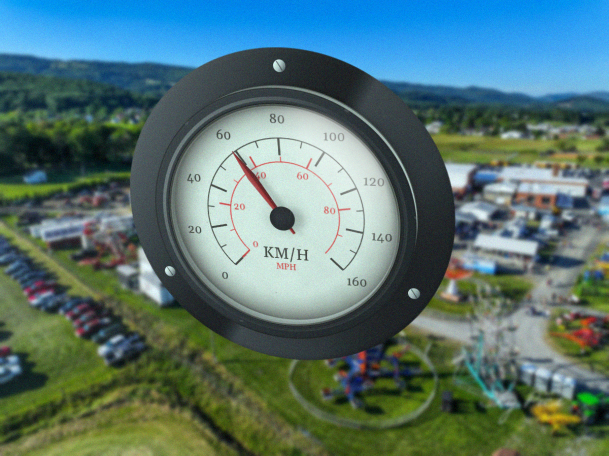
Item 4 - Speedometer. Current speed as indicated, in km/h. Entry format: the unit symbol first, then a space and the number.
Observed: km/h 60
